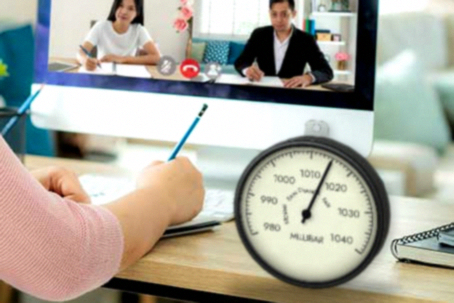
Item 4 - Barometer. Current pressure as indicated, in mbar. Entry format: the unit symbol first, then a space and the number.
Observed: mbar 1015
